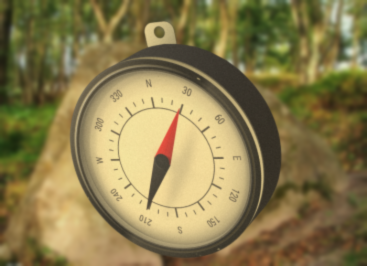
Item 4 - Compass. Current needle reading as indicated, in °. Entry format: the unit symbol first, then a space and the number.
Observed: ° 30
